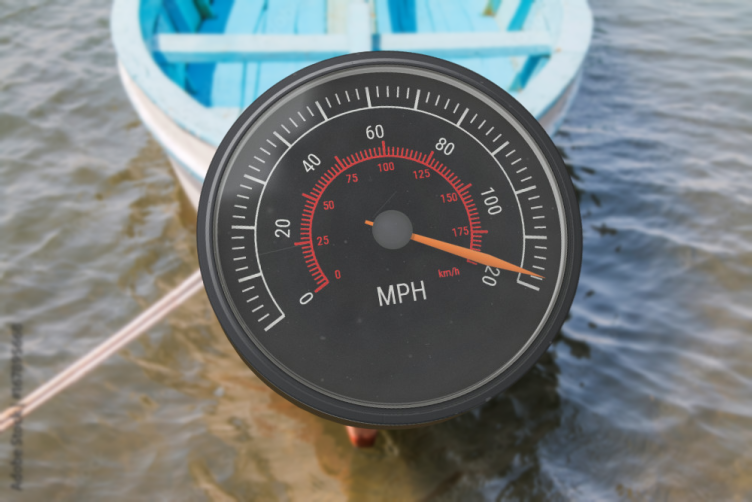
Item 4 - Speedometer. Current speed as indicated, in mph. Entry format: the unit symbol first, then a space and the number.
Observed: mph 118
